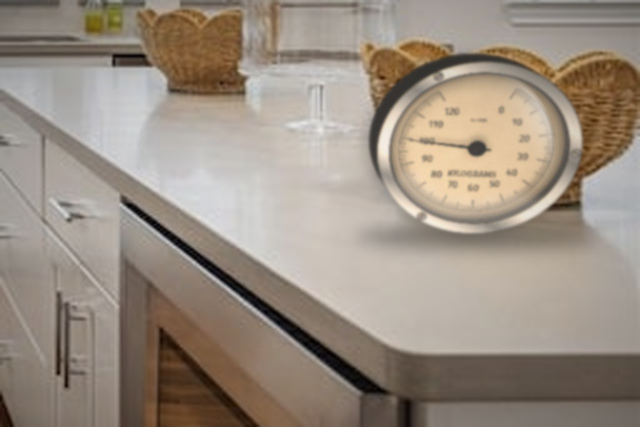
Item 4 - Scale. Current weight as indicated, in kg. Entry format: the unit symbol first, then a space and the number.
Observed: kg 100
